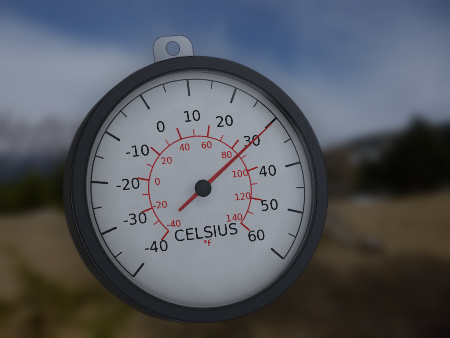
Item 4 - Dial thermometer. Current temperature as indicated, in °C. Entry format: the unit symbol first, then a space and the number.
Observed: °C 30
